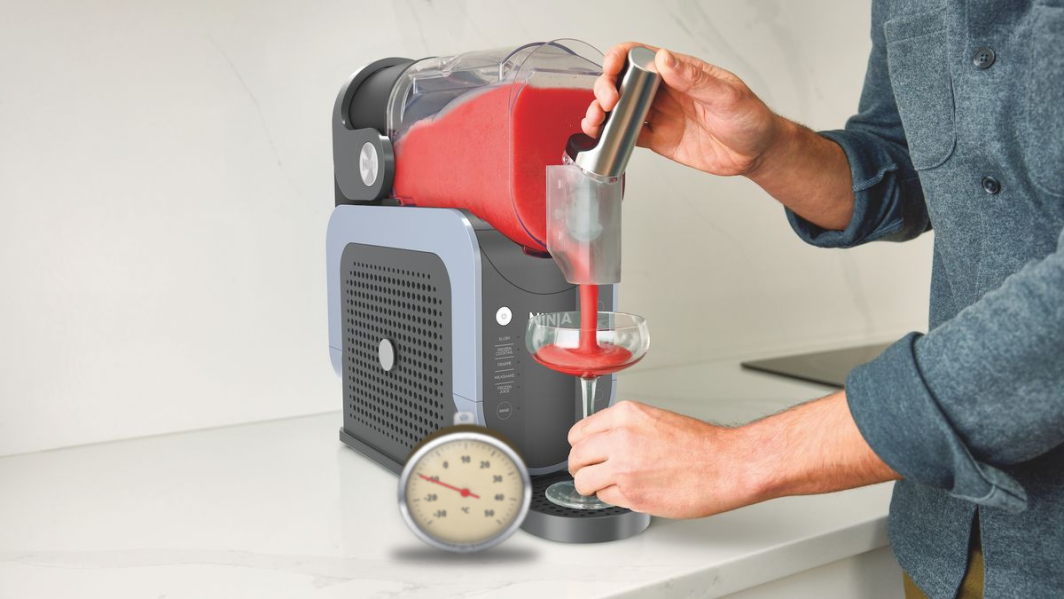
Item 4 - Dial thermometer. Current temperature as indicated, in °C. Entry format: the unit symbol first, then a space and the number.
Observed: °C -10
